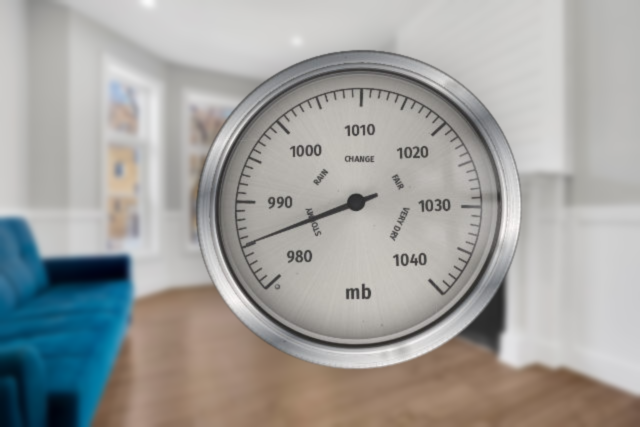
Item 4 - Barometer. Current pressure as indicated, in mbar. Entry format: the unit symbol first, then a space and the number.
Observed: mbar 985
